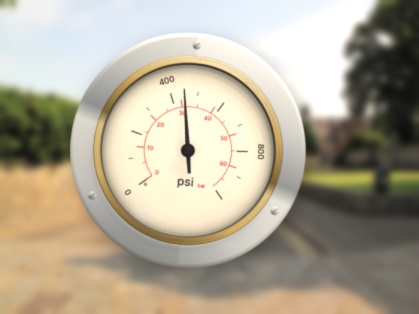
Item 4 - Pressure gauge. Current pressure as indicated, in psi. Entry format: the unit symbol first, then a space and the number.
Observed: psi 450
